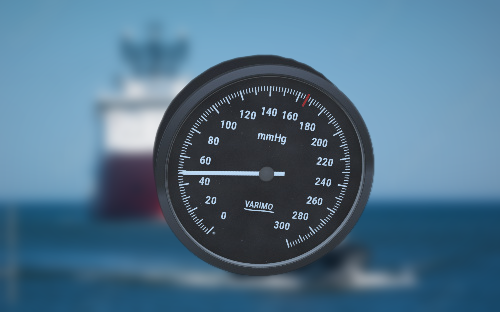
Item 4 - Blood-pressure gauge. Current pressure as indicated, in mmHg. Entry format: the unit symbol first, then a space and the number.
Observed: mmHg 50
